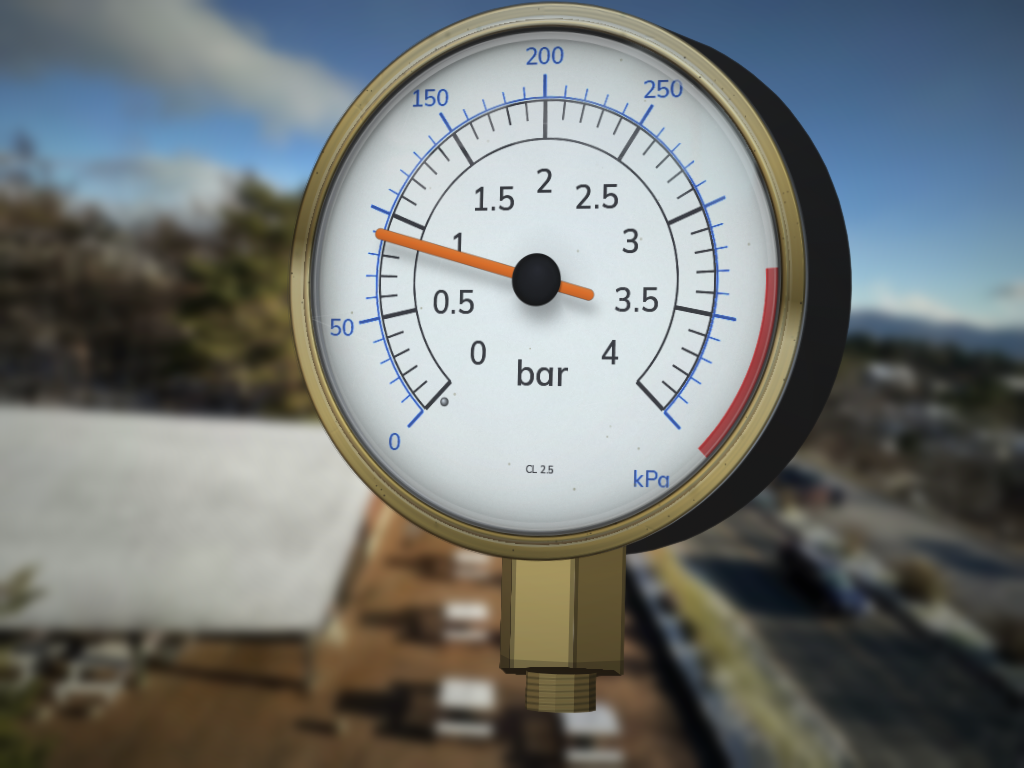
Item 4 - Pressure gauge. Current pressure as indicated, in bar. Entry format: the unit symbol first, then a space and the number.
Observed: bar 0.9
